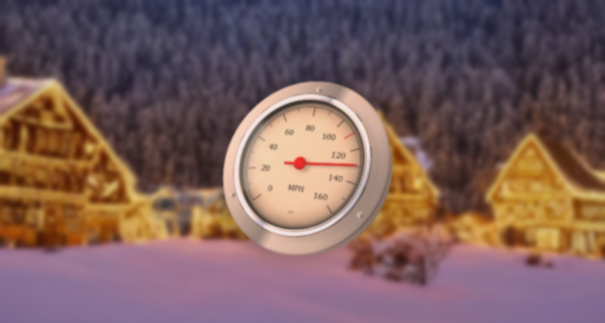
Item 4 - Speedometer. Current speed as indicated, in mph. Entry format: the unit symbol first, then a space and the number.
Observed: mph 130
